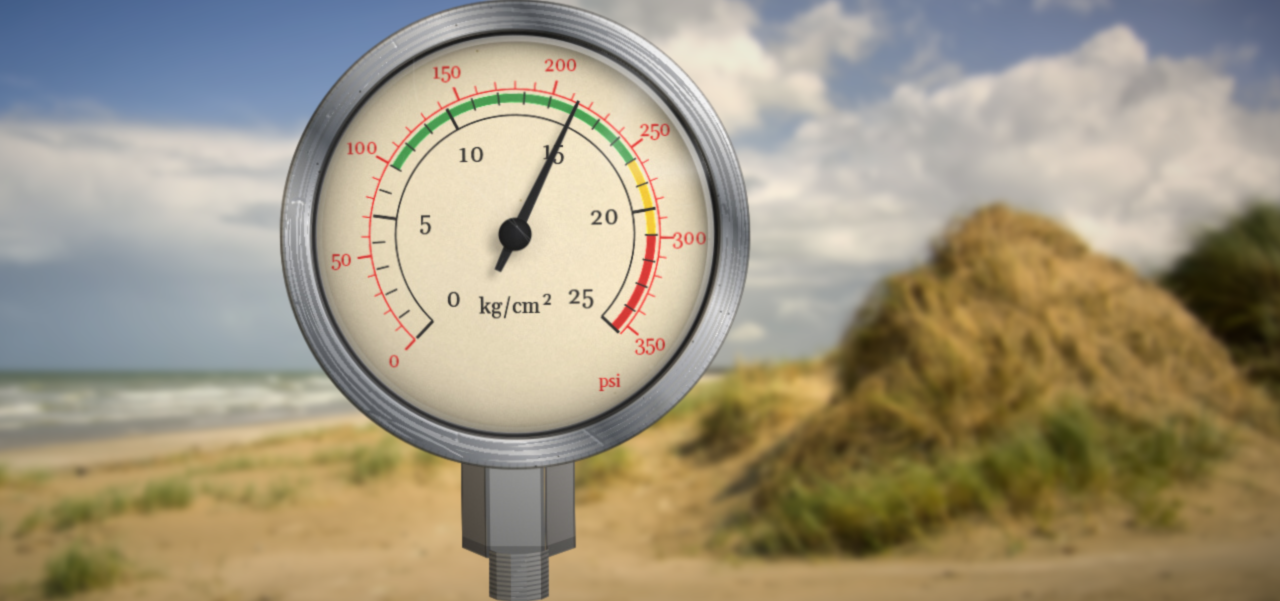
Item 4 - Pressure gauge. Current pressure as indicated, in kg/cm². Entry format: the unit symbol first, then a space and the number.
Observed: kg/cm² 15
